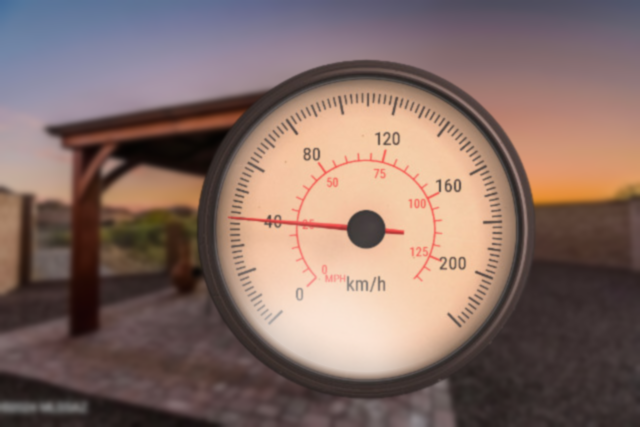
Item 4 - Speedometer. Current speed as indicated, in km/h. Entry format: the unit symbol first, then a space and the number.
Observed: km/h 40
